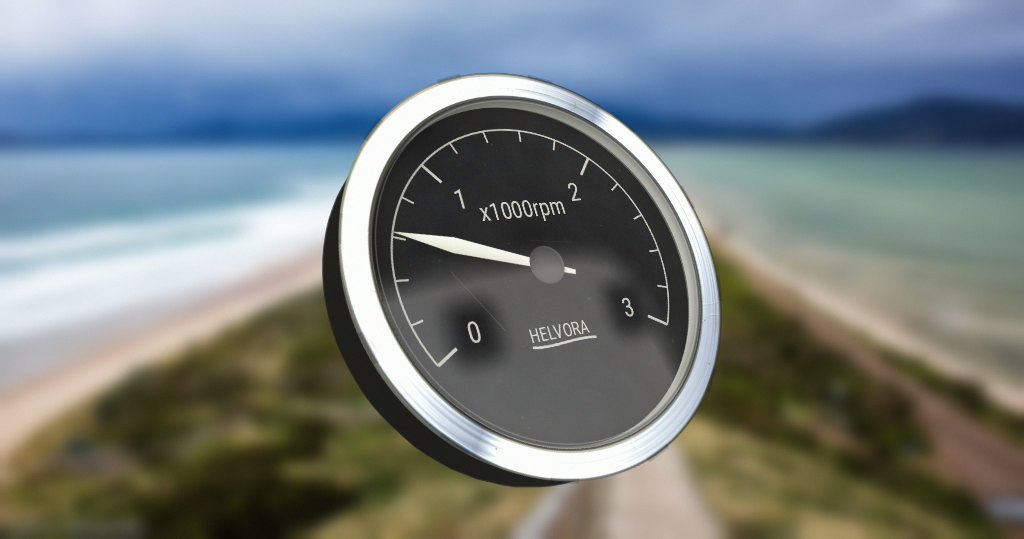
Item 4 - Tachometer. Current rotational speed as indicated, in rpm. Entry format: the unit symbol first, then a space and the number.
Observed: rpm 600
